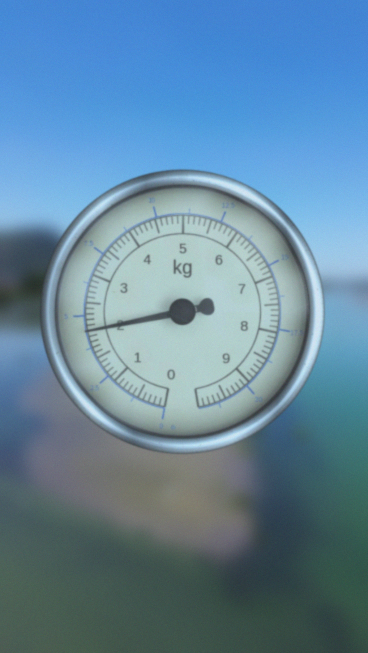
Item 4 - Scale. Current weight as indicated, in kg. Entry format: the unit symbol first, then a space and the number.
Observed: kg 2
